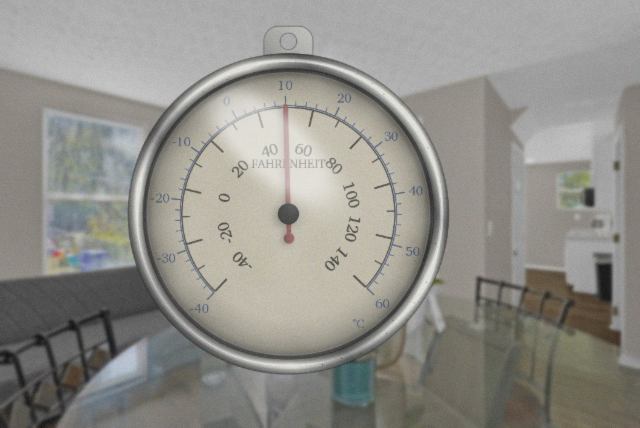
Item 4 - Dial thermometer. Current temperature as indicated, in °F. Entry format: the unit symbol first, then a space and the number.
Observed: °F 50
